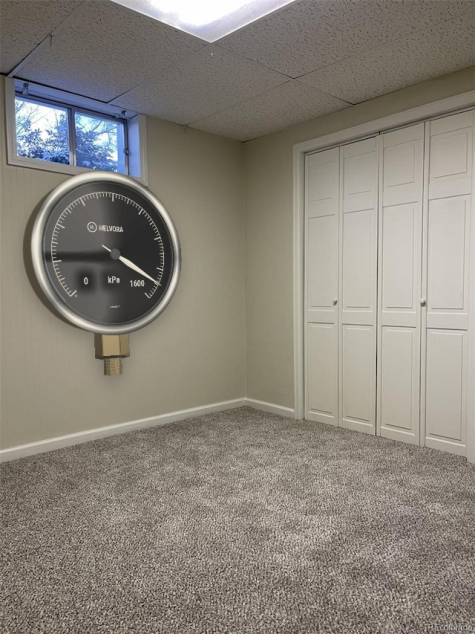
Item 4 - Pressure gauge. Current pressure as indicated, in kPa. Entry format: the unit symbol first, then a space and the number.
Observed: kPa 1500
